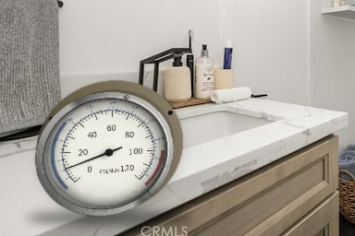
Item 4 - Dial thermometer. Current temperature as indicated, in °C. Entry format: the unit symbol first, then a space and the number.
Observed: °C 10
